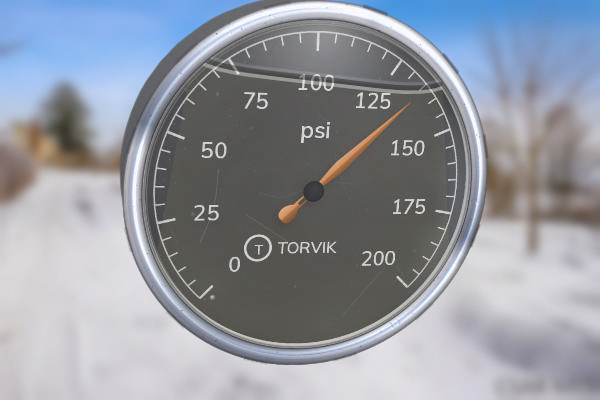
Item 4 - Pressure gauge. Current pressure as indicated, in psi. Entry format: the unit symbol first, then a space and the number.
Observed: psi 135
